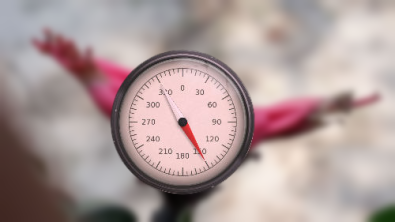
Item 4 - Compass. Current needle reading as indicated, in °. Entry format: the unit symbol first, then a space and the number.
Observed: ° 150
